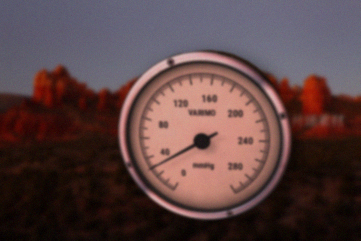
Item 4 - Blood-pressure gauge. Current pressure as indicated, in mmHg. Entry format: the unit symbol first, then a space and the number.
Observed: mmHg 30
